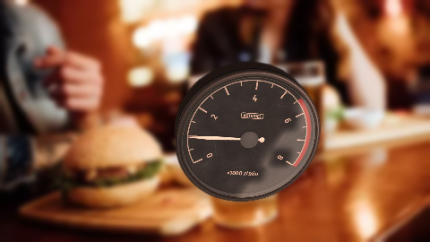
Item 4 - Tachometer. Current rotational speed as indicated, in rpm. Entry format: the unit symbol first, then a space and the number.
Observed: rpm 1000
